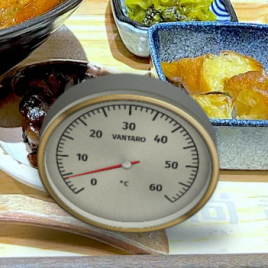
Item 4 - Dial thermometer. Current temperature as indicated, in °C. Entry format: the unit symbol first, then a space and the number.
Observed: °C 5
